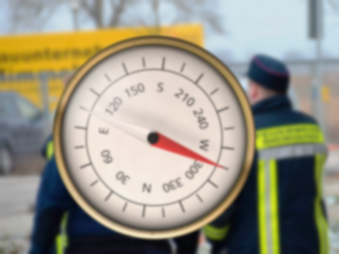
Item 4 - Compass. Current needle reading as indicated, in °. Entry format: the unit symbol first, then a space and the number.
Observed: ° 285
